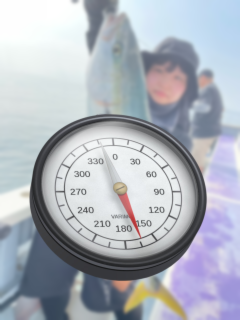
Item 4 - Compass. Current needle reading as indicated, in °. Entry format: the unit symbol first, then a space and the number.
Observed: ° 165
